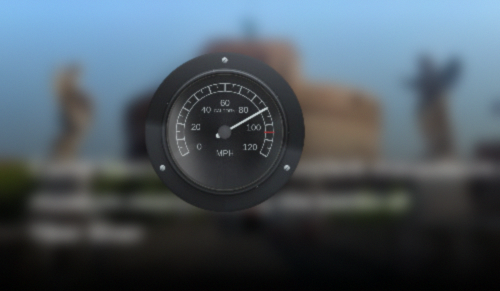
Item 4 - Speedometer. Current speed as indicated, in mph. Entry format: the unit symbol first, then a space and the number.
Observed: mph 90
